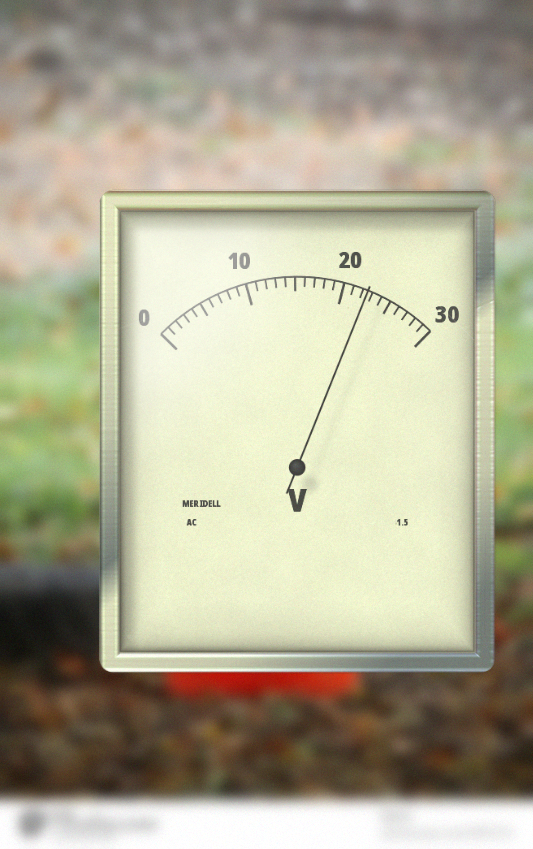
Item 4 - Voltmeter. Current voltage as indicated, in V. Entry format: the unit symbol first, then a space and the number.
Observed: V 22.5
